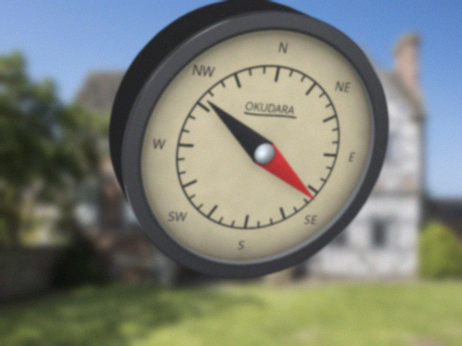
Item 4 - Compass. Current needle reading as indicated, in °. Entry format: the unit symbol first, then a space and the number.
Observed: ° 125
